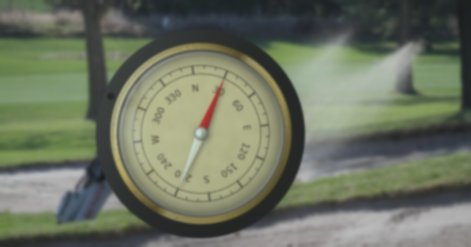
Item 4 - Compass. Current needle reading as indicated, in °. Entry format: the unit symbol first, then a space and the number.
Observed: ° 30
